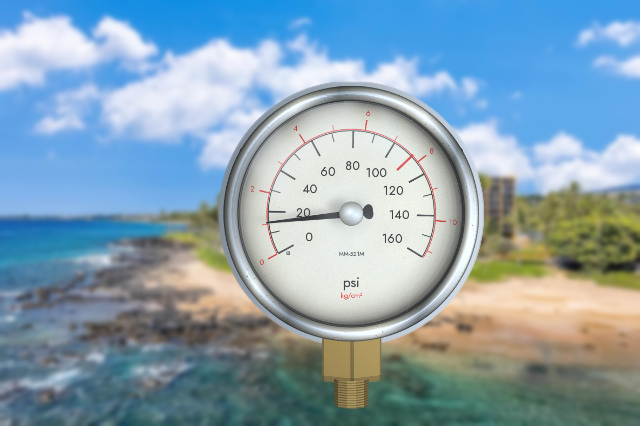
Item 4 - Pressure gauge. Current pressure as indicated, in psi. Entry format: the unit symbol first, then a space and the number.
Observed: psi 15
